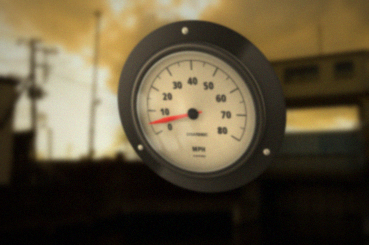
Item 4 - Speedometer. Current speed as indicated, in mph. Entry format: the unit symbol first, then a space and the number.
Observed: mph 5
